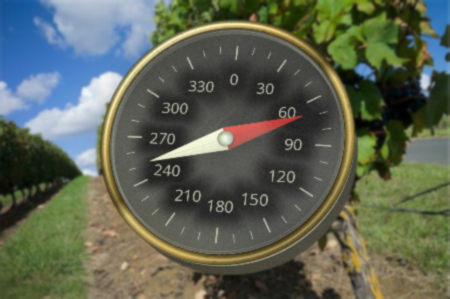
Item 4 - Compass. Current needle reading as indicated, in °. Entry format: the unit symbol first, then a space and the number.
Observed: ° 70
